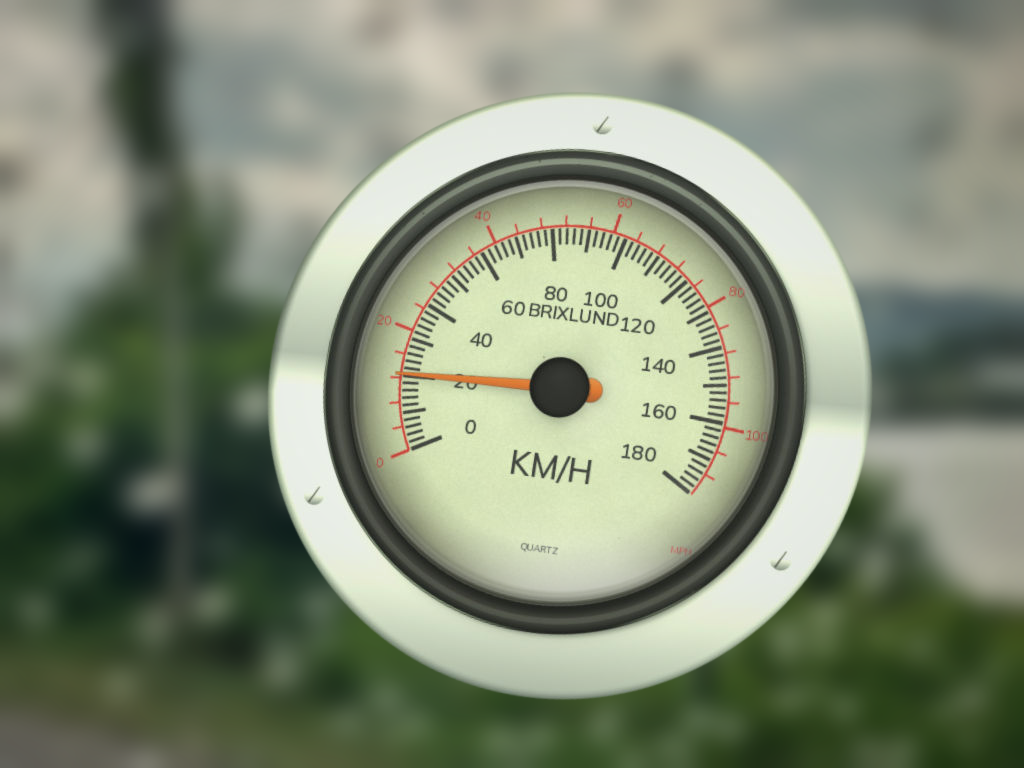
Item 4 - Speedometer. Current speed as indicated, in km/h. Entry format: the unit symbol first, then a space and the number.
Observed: km/h 20
